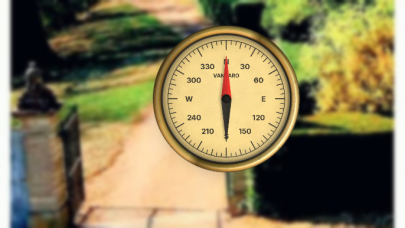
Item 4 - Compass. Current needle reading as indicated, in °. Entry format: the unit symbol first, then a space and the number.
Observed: ° 0
